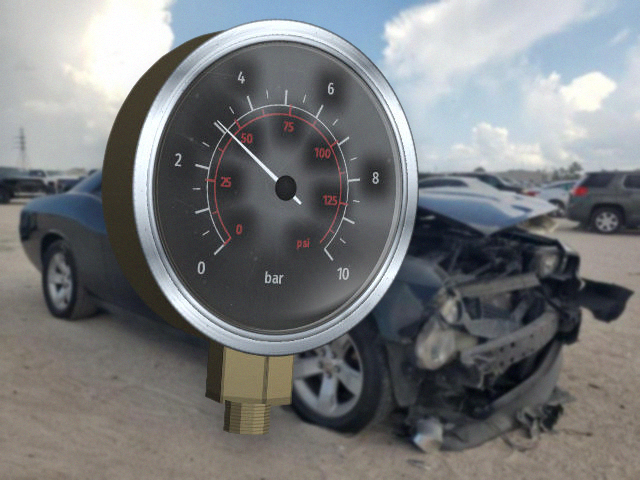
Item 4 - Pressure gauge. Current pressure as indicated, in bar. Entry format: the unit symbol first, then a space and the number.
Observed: bar 3
